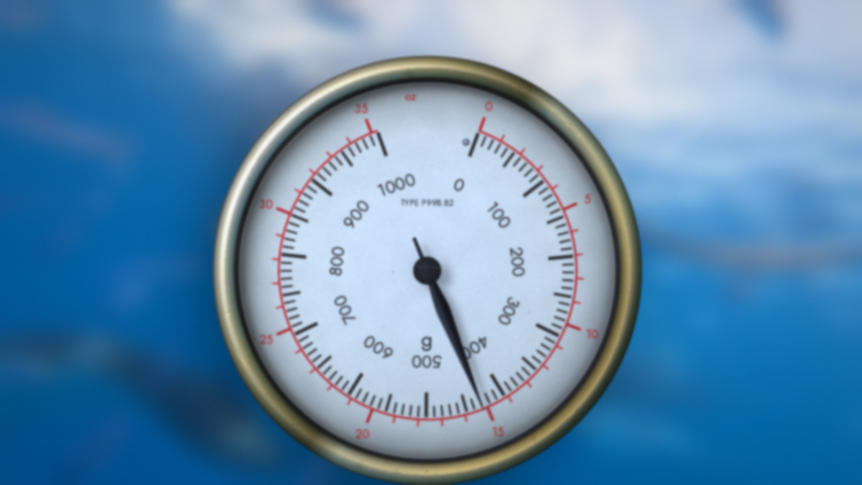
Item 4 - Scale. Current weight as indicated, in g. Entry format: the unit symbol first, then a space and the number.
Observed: g 430
